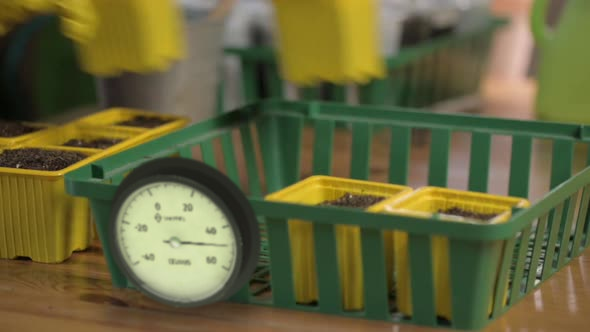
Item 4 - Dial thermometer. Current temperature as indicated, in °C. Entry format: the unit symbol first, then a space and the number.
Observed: °C 48
